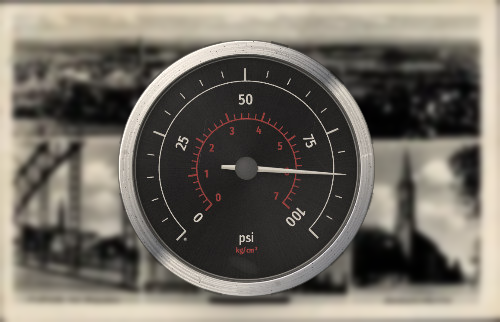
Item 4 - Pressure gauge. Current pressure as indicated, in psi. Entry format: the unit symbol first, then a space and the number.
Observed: psi 85
